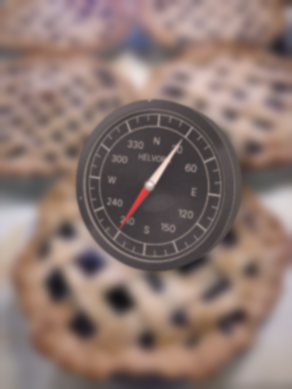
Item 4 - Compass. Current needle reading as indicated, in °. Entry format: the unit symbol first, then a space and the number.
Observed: ° 210
